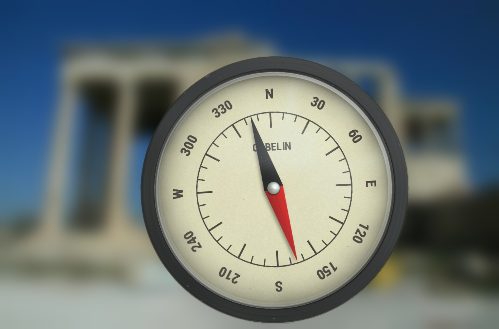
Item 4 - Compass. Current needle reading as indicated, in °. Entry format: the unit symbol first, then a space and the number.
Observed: ° 165
